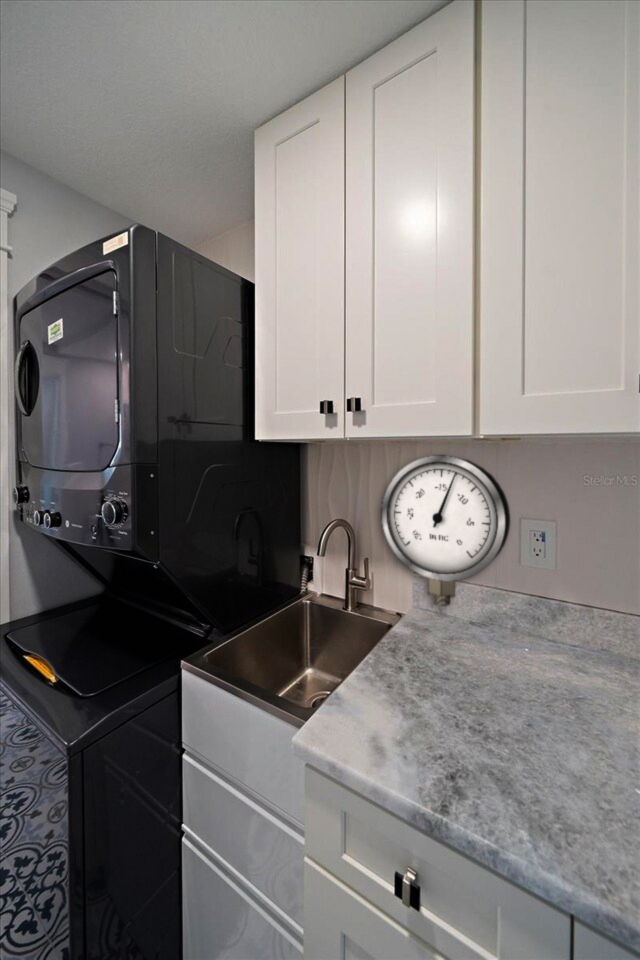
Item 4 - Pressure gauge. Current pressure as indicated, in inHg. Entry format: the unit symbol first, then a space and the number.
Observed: inHg -13
